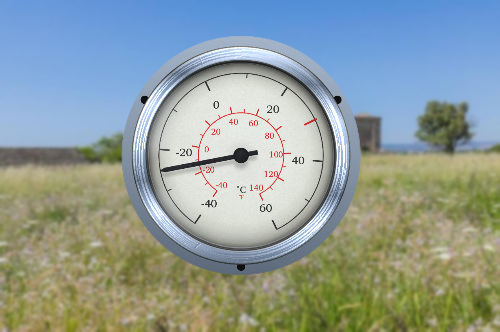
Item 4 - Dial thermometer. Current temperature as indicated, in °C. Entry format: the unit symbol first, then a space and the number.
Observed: °C -25
